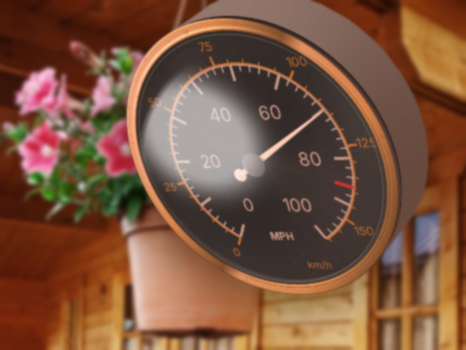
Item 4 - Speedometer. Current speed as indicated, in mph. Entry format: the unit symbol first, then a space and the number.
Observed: mph 70
